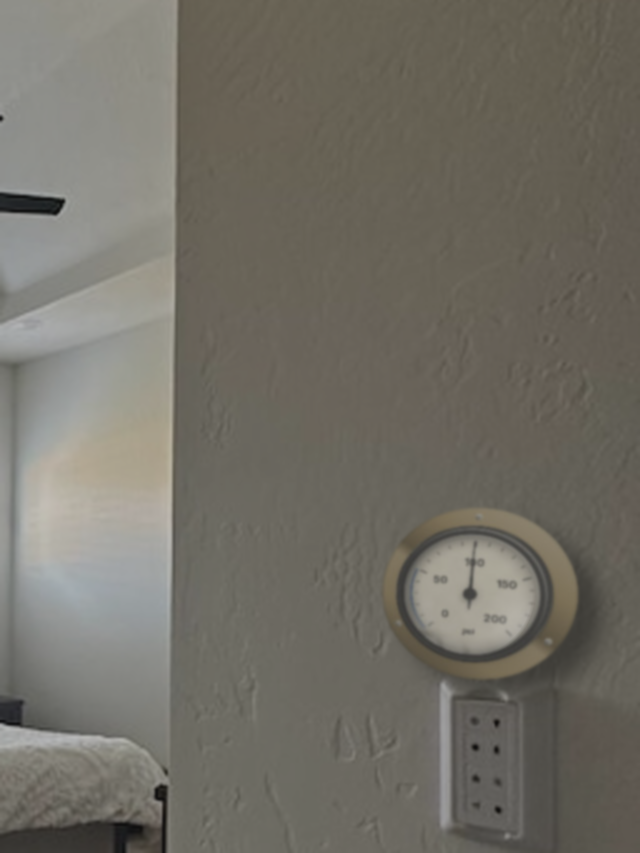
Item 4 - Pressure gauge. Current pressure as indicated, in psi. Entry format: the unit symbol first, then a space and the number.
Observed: psi 100
